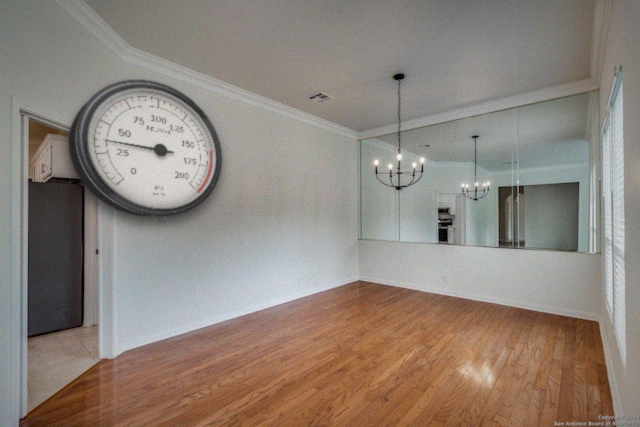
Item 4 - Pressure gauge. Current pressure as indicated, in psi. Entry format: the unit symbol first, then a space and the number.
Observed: psi 35
